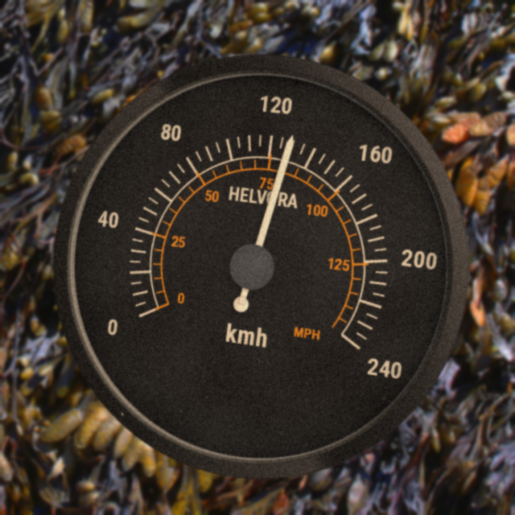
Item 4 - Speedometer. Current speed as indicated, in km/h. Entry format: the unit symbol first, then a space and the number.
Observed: km/h 130
